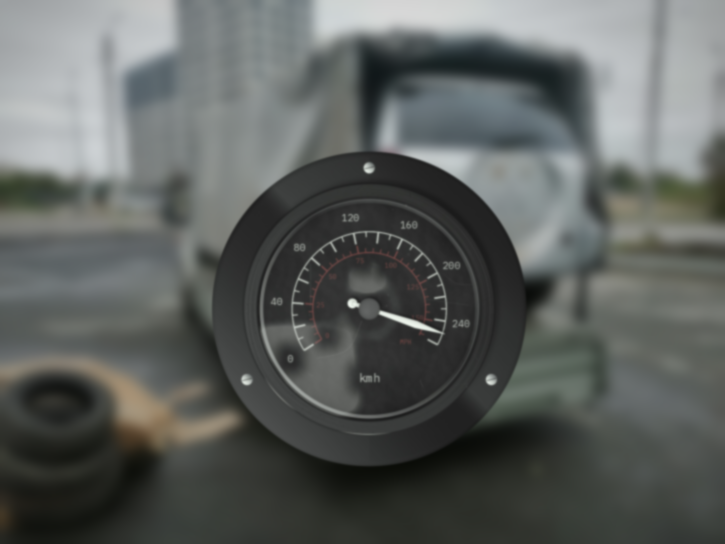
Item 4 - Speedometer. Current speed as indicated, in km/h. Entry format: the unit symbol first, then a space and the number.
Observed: km/h 250
